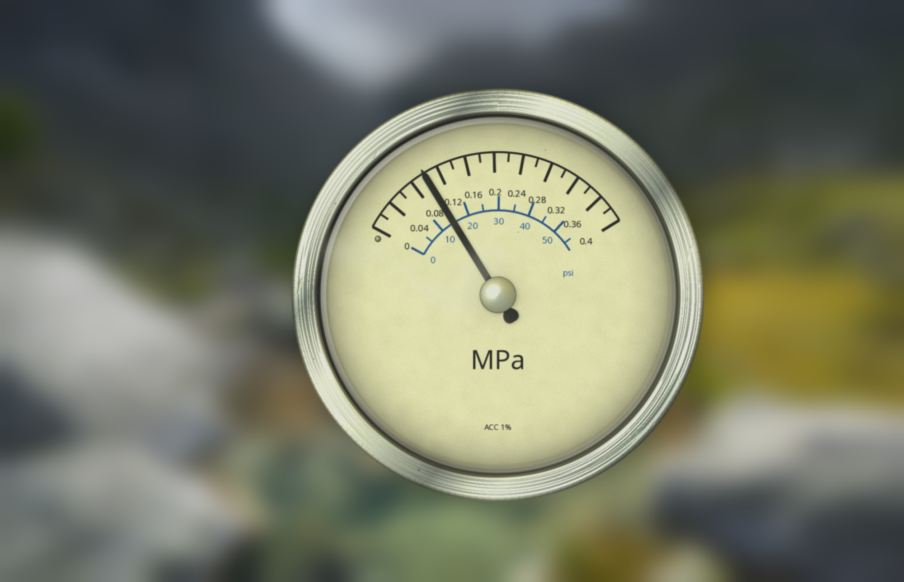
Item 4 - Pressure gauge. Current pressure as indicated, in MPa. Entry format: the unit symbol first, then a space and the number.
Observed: MPa 0.1
